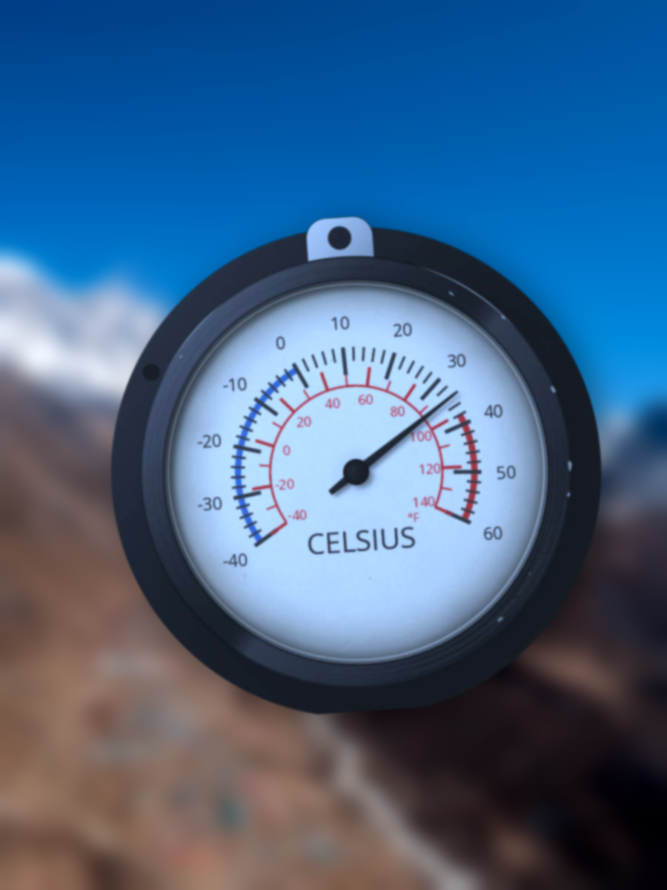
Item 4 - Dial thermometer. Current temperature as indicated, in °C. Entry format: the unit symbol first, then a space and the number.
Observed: °C 34
